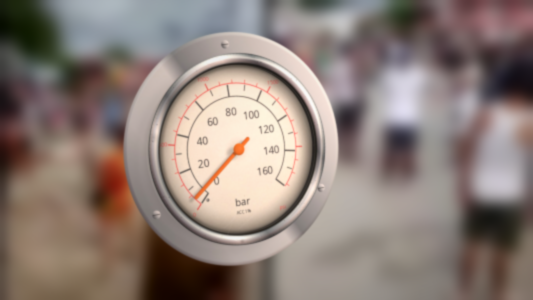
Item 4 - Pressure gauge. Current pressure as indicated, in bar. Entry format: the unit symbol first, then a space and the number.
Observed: bar 5
